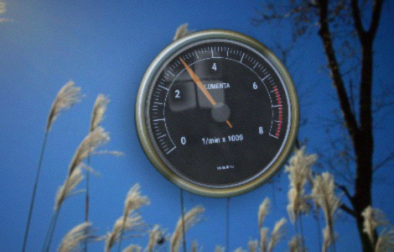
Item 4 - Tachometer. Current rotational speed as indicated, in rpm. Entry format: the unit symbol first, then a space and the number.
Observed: rpm 3000
